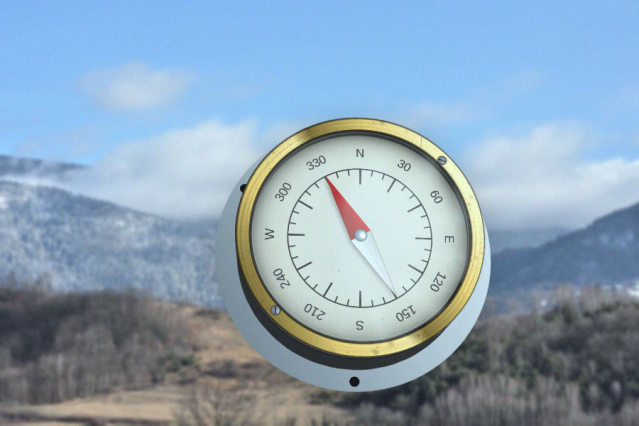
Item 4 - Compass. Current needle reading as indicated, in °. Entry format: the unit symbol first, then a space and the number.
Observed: ° 330
